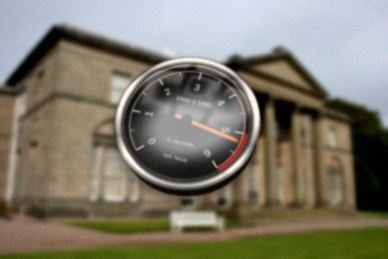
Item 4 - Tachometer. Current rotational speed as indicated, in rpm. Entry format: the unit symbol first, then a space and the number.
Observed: rpm 5250
